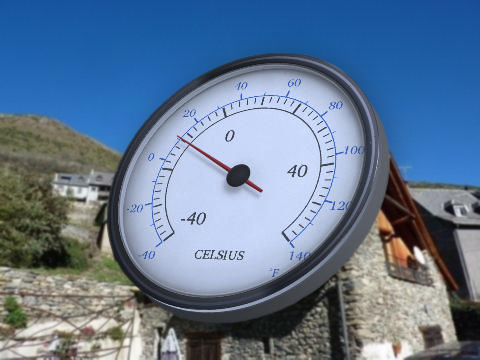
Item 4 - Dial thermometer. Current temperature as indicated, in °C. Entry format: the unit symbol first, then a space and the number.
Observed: °C -12
